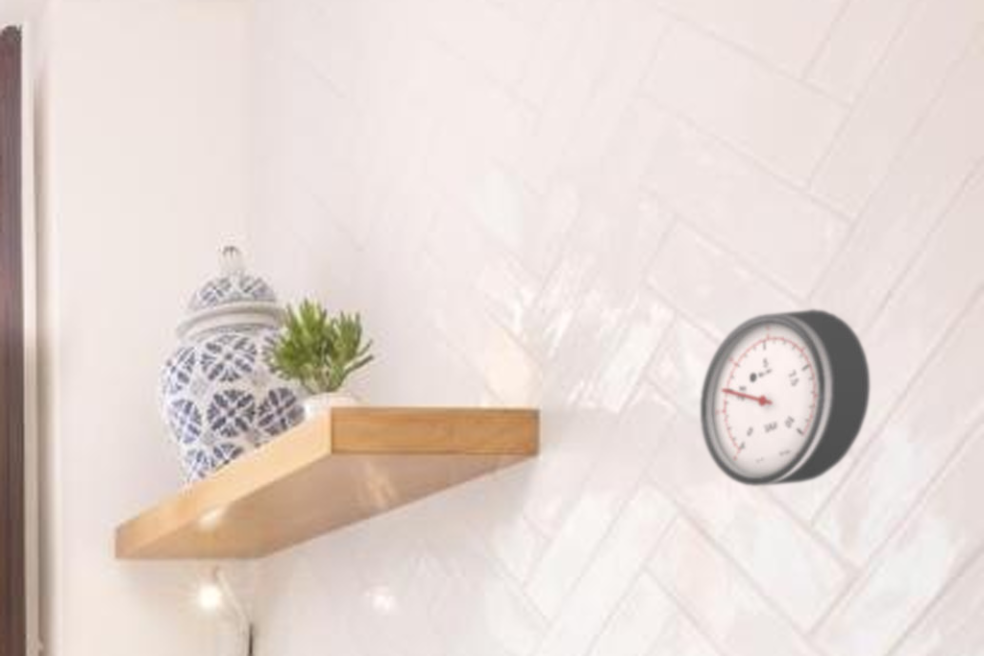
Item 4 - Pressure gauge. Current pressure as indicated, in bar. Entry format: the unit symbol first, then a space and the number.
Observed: bar 2.5
